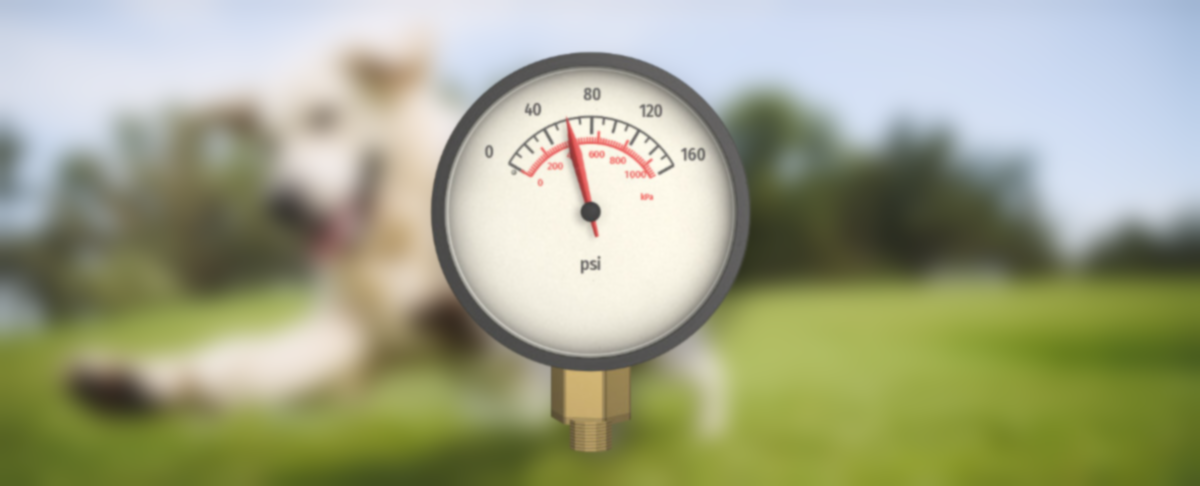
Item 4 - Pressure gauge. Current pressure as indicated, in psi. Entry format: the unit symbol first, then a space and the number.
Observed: psi 60
